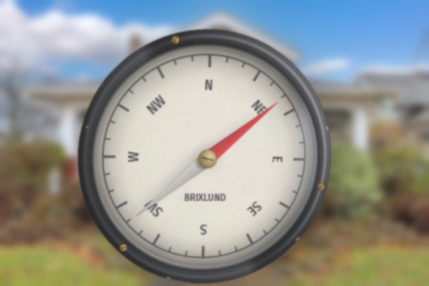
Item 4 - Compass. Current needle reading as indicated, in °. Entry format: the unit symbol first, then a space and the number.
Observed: ° 50
